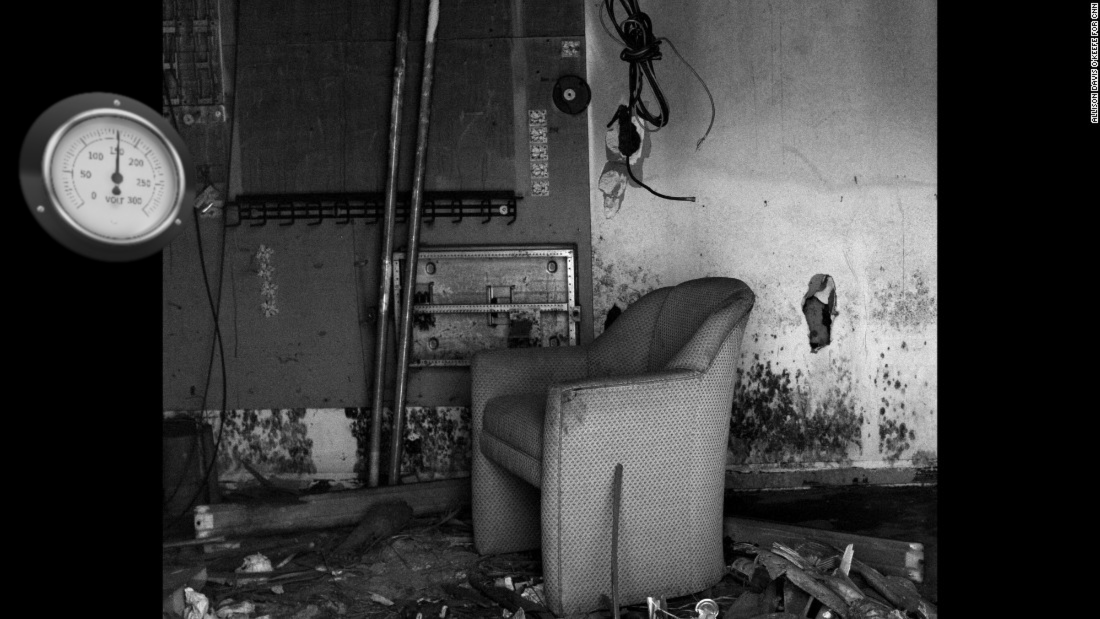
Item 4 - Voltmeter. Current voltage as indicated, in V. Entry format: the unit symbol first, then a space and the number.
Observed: V 150
